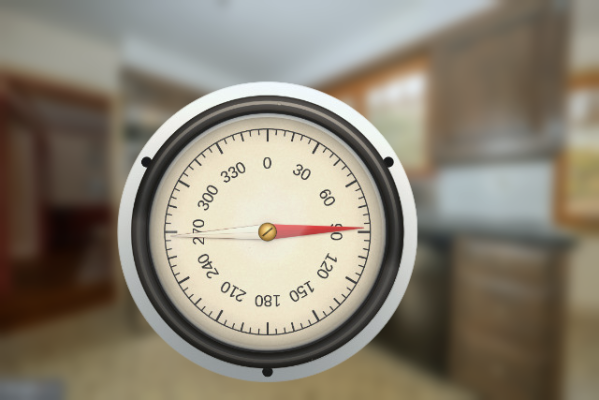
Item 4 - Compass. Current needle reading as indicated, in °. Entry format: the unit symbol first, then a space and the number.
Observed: ° 87.5
